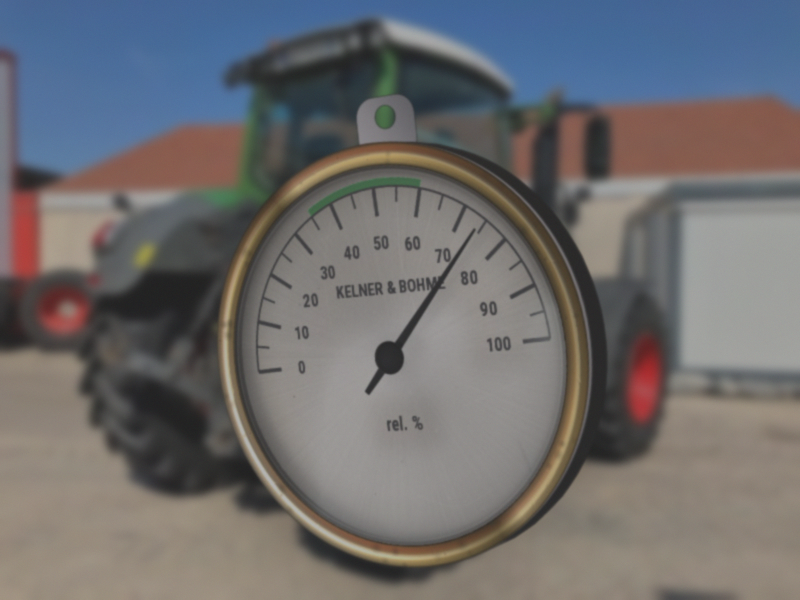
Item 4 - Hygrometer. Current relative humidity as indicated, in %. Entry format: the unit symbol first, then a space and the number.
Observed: % 75
